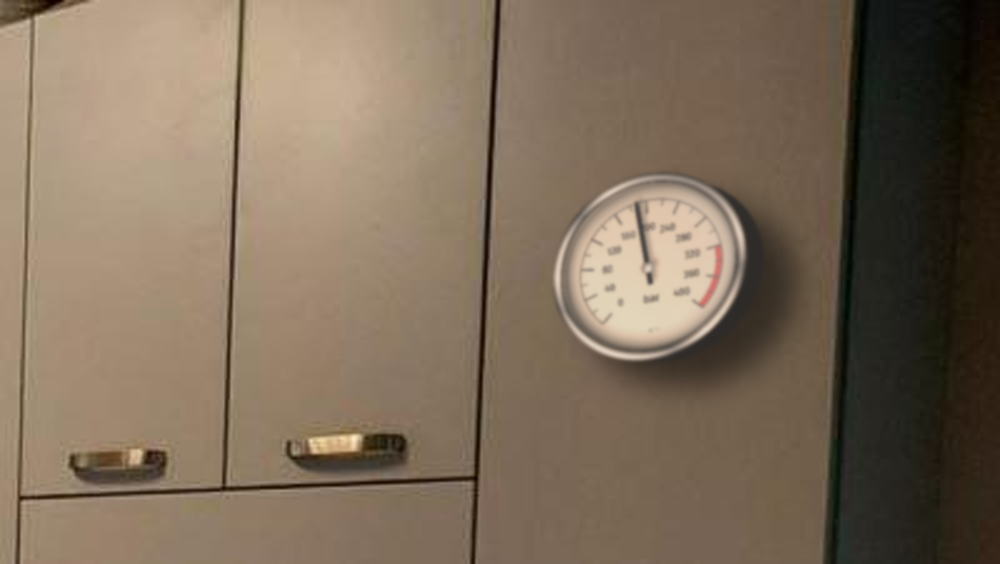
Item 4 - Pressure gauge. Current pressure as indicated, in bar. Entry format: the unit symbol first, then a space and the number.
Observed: bar 190
